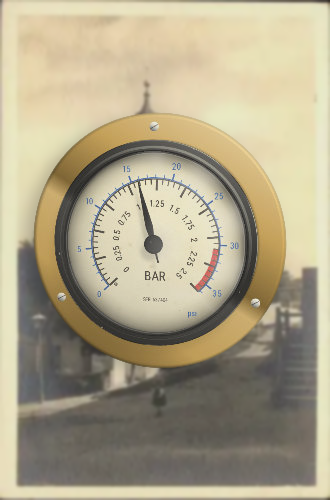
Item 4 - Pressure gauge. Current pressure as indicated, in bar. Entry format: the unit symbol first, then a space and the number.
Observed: bar 1.1
